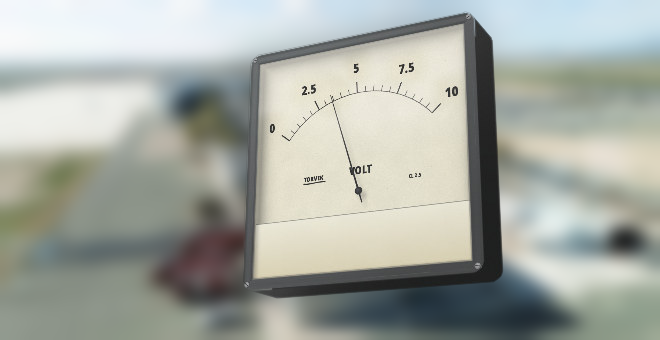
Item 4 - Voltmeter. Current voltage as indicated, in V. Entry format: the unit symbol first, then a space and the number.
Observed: V 3.5
